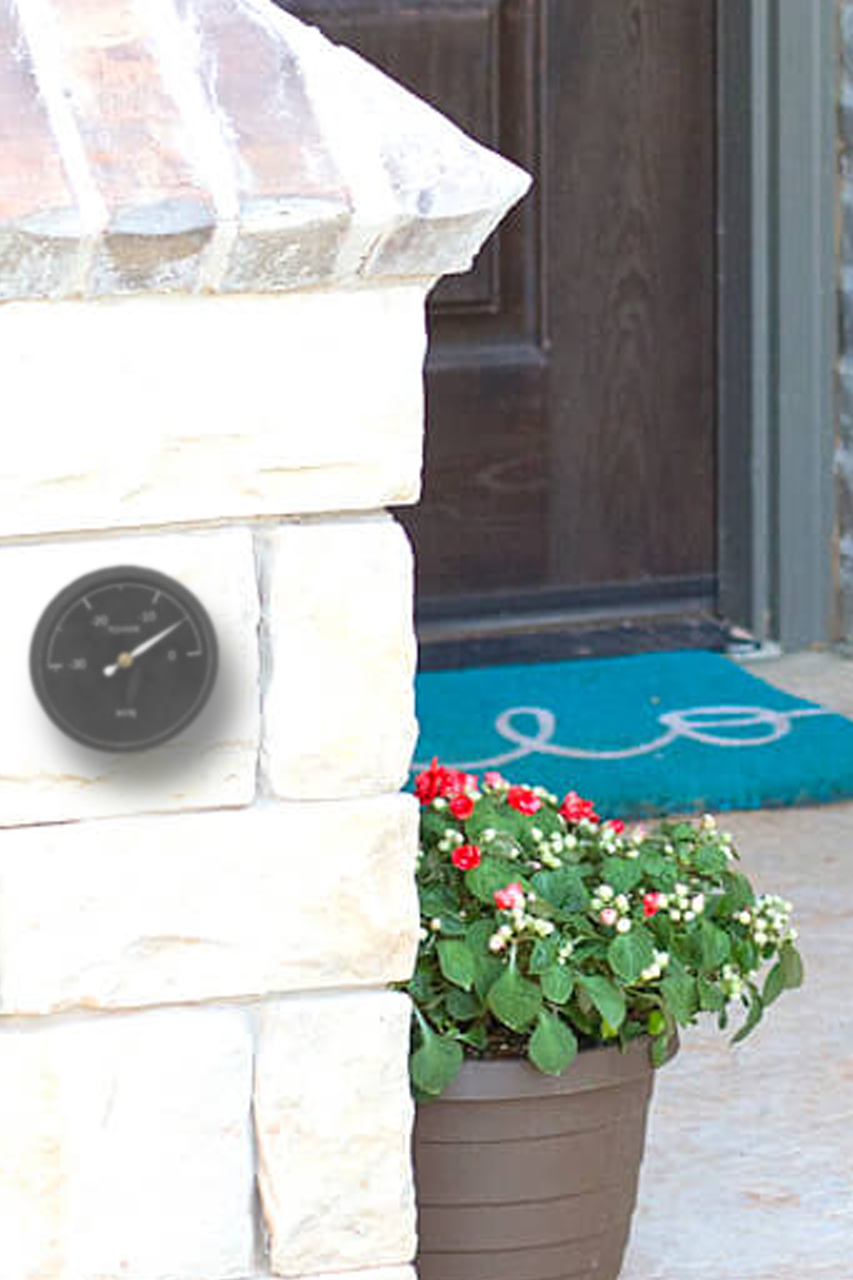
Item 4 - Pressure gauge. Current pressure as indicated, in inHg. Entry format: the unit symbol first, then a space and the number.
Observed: inHg -5
